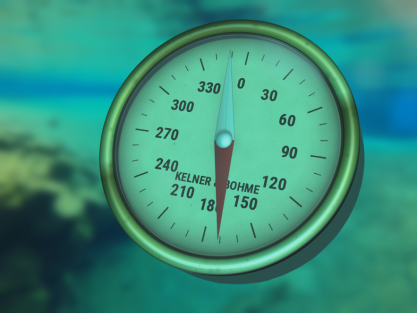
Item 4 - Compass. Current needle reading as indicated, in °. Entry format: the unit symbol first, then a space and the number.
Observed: ° 170
